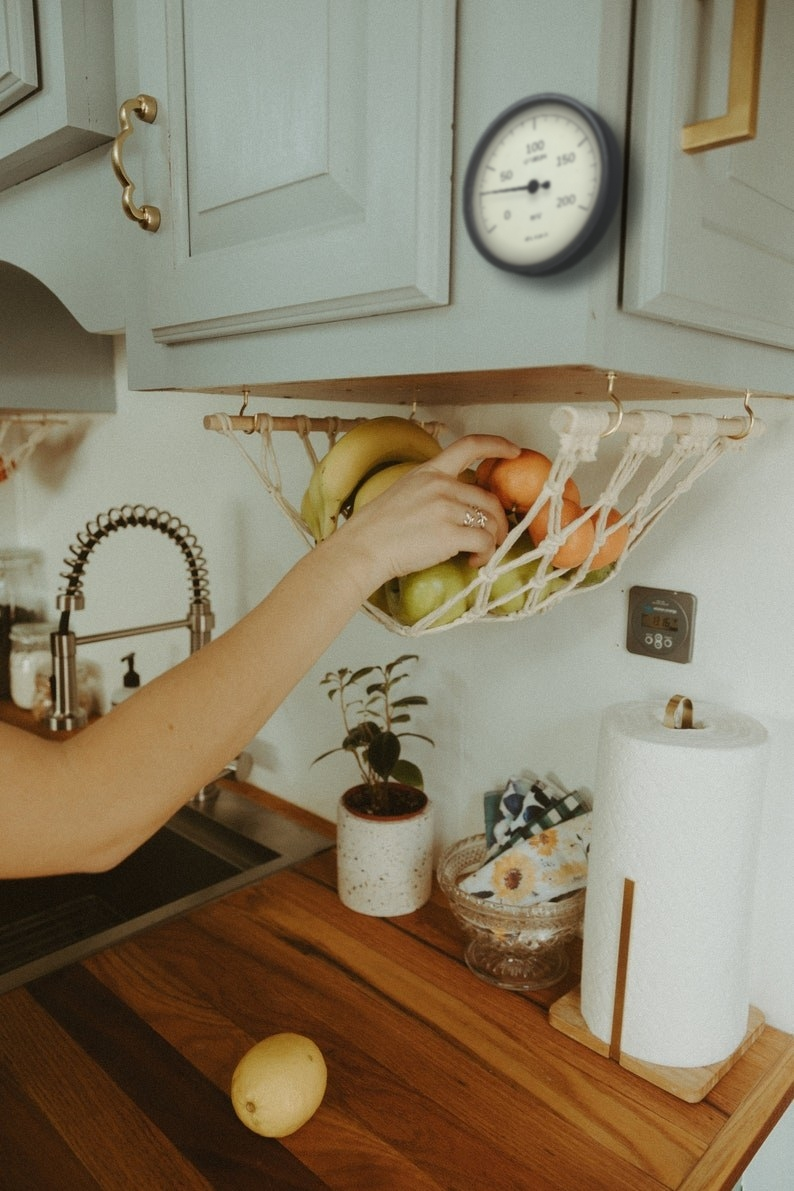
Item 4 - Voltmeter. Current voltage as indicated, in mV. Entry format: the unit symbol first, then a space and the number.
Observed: mV 30
